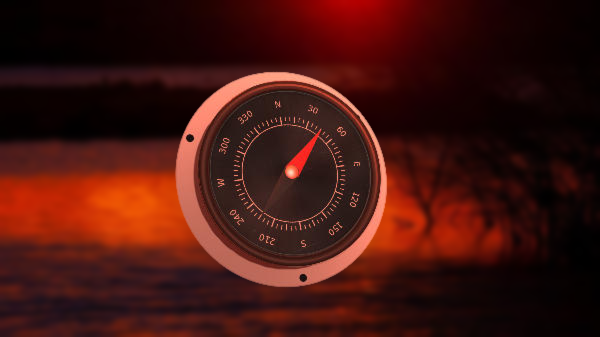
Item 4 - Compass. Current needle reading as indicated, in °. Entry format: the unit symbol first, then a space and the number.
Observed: ° 45
